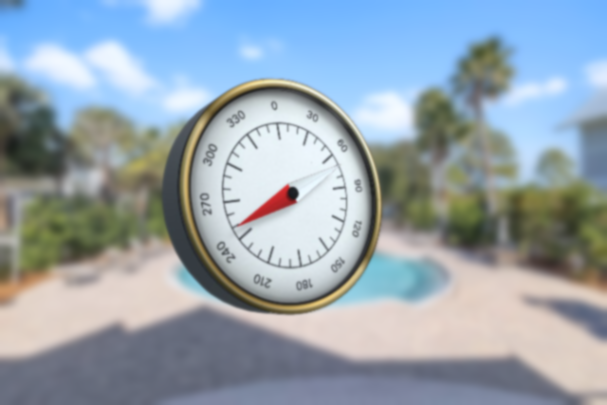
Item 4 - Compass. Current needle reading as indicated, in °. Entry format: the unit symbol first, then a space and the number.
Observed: ° 250
